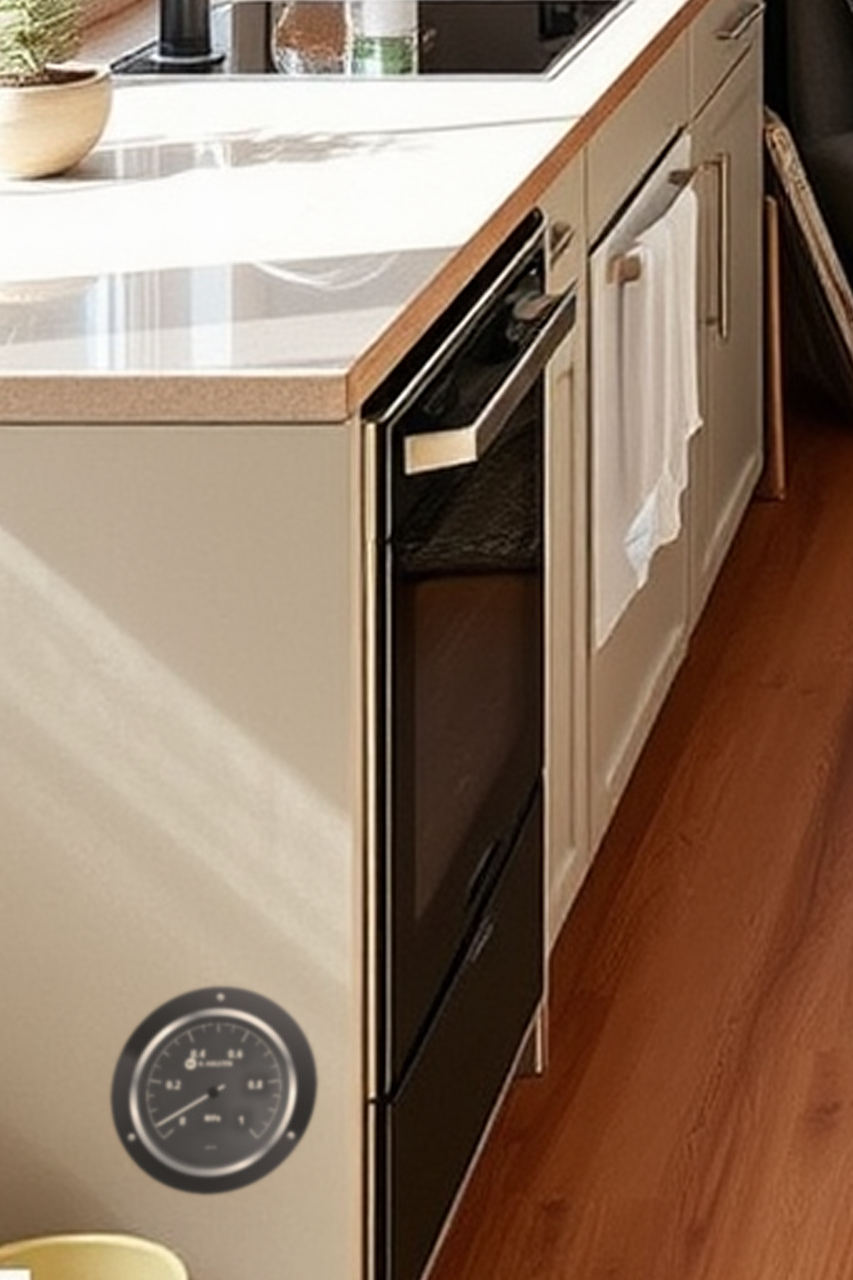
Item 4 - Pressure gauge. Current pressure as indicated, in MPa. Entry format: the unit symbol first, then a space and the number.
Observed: MPa 0.05
